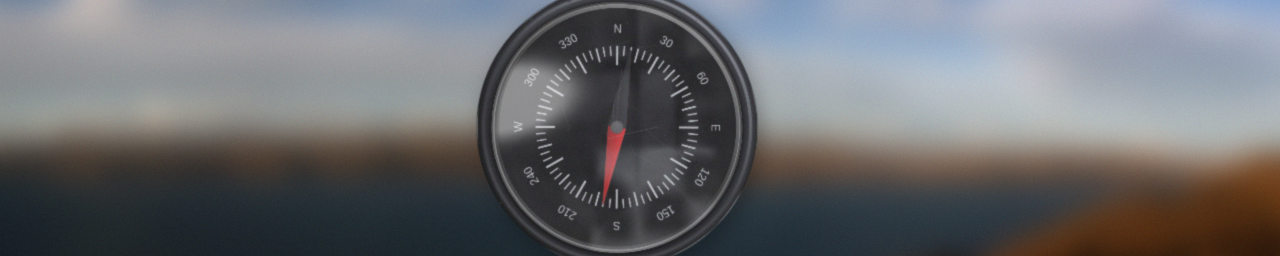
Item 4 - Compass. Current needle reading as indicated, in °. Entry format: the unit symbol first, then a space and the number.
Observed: ° 190
